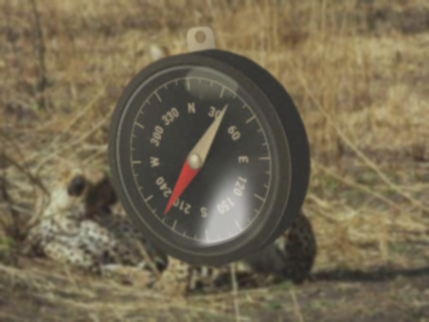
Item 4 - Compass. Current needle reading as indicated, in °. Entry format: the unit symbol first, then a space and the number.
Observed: ° 220
